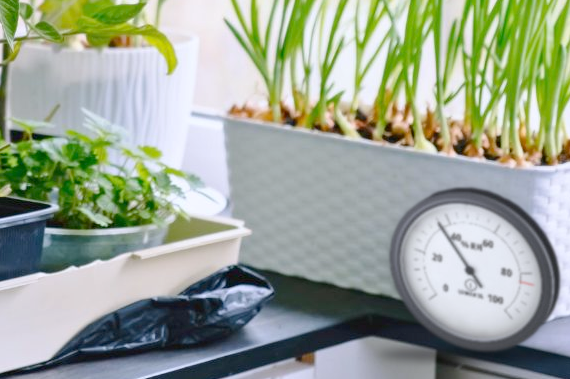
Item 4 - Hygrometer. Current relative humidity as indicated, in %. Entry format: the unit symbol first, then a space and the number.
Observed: % 36
